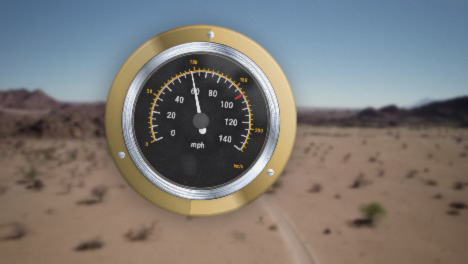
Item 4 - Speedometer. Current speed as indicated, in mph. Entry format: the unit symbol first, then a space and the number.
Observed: mph 60
